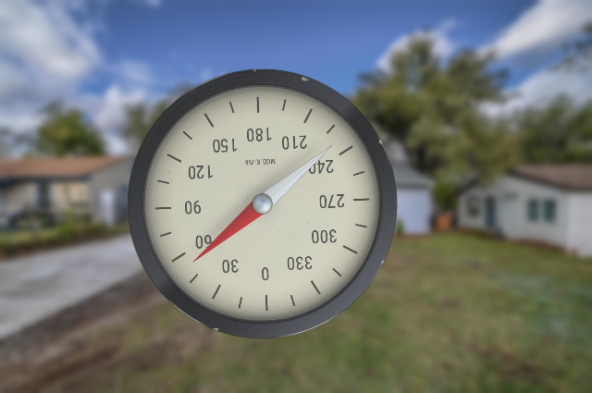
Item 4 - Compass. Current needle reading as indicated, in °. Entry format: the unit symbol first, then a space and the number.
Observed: ° 52.5
